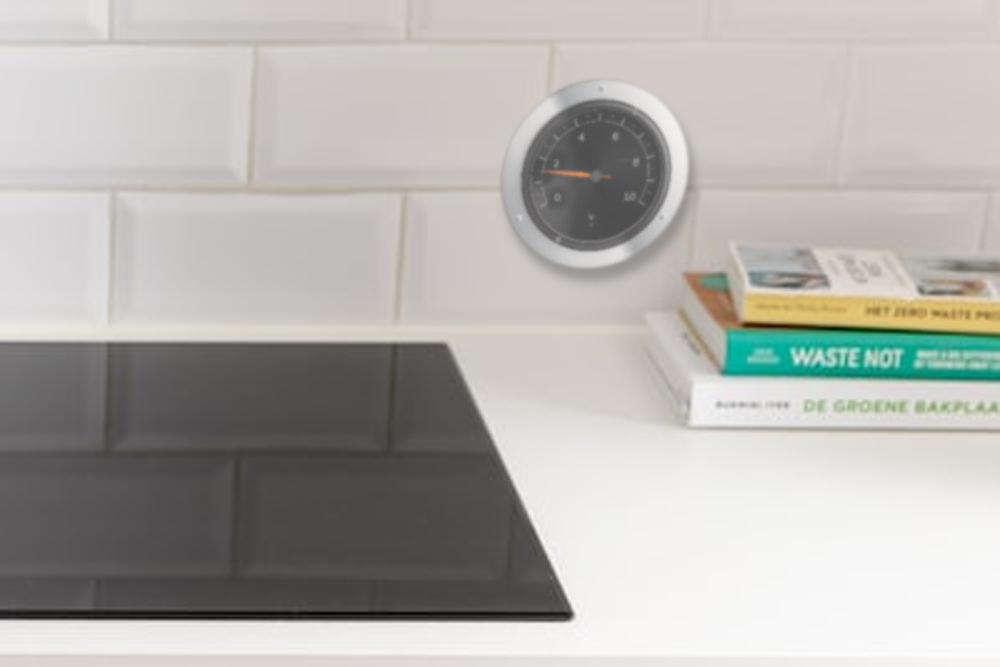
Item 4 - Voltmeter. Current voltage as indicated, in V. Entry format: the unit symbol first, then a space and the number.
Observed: V 1.5
